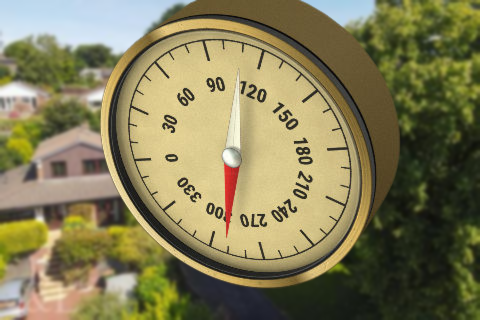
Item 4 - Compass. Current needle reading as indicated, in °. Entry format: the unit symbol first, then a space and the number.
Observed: ° 290
